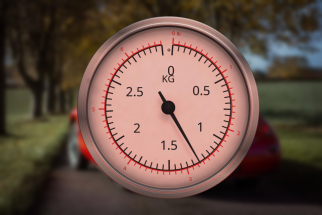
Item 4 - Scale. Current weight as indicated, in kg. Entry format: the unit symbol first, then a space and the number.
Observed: kg 1.25
